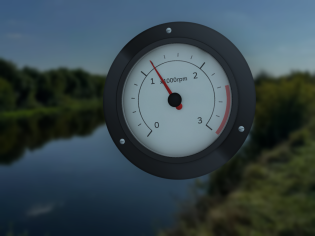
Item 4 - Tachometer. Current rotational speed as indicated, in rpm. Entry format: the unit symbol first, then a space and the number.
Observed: rpm 1200
